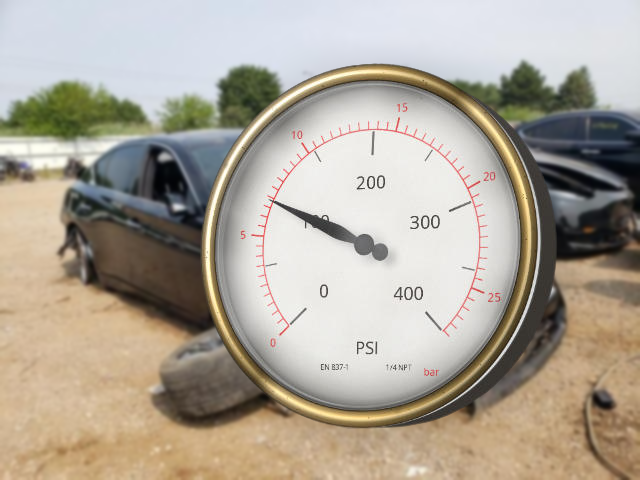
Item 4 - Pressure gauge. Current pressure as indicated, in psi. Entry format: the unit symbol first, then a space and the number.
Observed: psi 100
